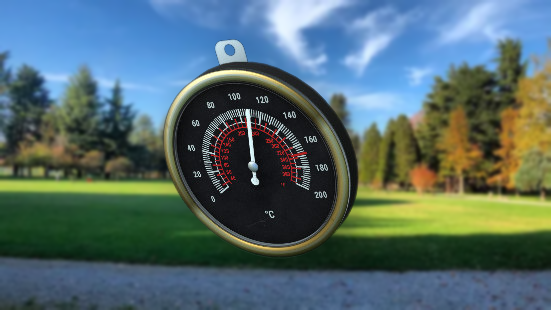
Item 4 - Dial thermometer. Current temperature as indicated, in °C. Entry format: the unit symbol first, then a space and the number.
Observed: °C 110
